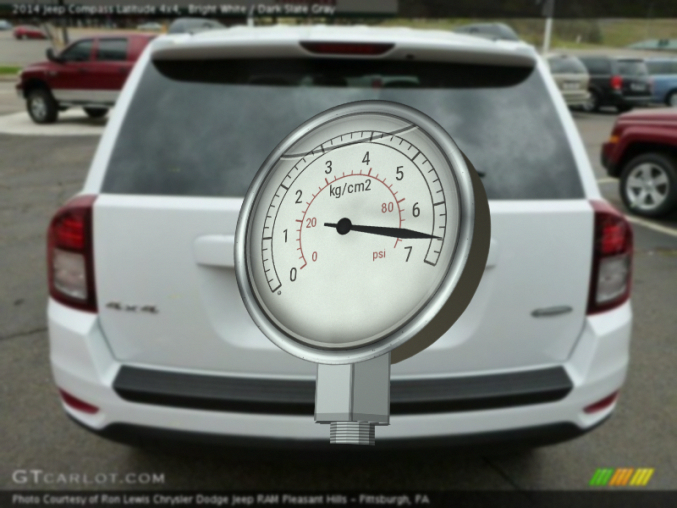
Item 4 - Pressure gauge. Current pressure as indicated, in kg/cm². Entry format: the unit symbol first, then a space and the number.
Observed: kg/cm² 6.6
